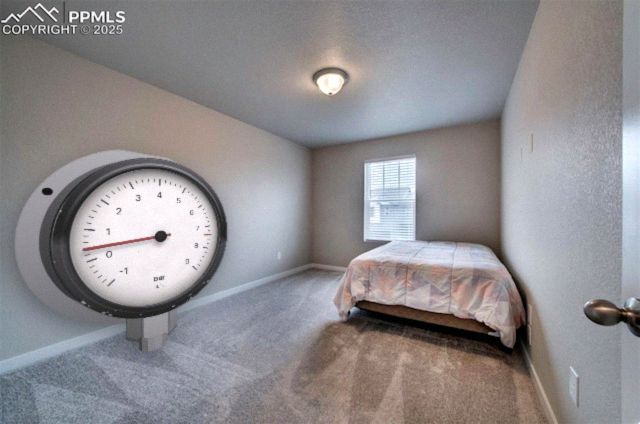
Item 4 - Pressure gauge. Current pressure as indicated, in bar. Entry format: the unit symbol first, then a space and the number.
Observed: bar 0.4
